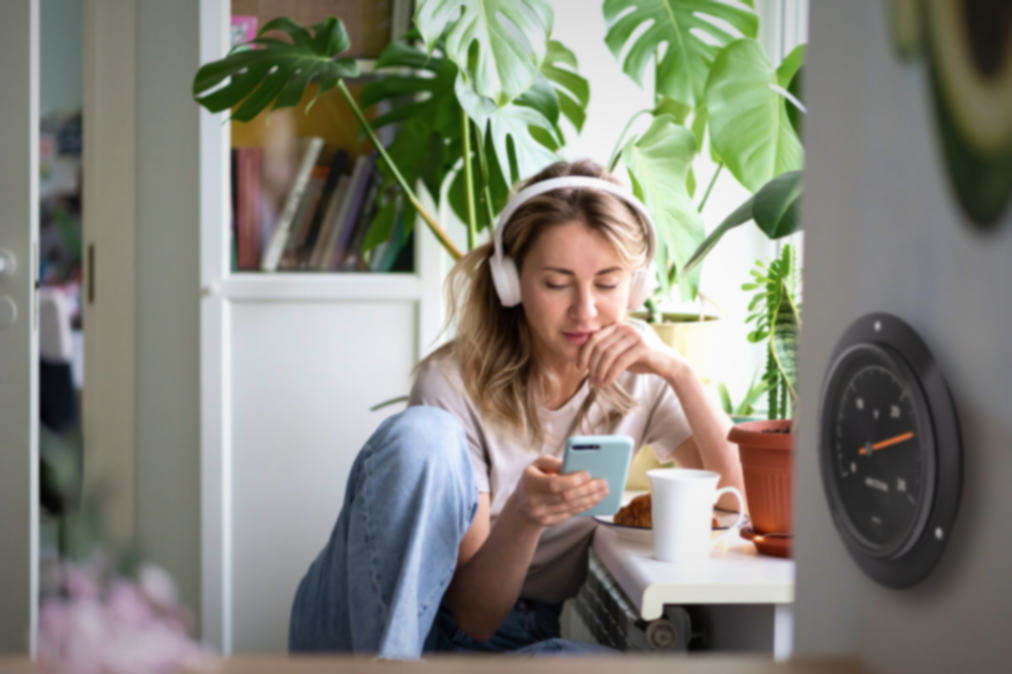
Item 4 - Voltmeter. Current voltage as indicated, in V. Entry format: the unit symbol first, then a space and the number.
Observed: V 24
